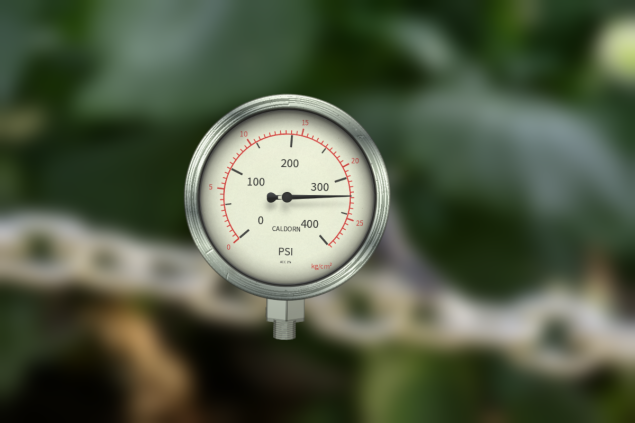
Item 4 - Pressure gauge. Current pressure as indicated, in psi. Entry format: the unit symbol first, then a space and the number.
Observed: psi 325
